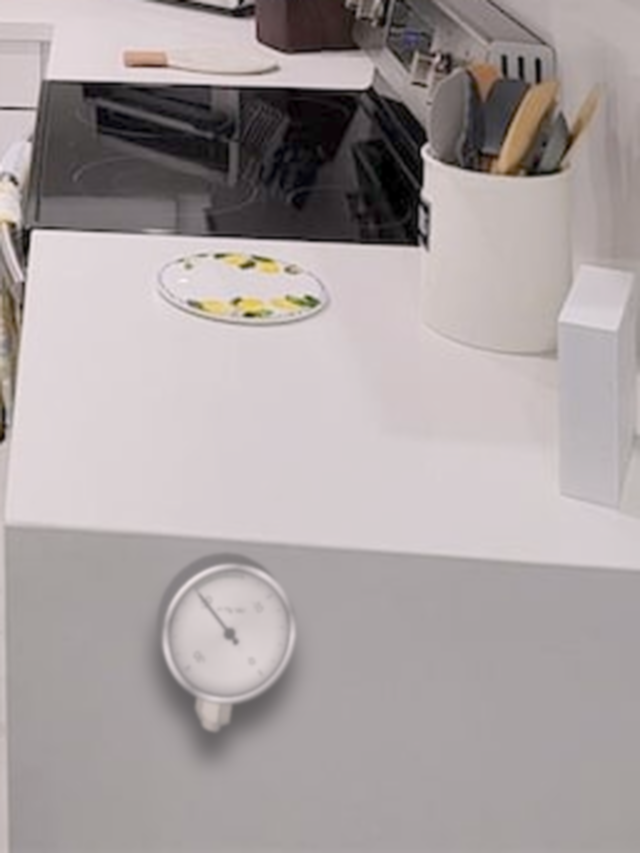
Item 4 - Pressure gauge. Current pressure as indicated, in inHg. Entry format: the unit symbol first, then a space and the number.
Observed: inHg -20
